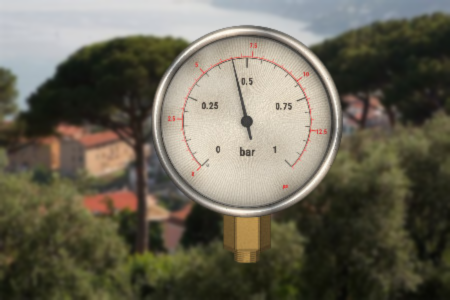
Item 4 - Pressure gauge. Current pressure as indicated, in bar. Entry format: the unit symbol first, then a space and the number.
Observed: bar 0.45
